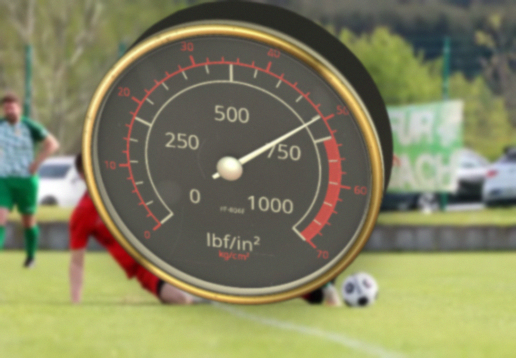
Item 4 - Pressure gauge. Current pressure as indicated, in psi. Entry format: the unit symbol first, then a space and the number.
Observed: psi 700
